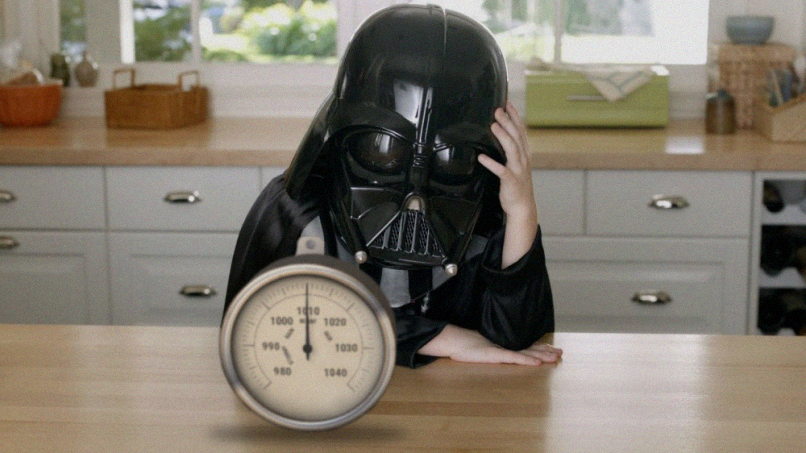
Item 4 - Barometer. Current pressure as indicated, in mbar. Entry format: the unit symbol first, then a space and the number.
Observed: mbar 1010
